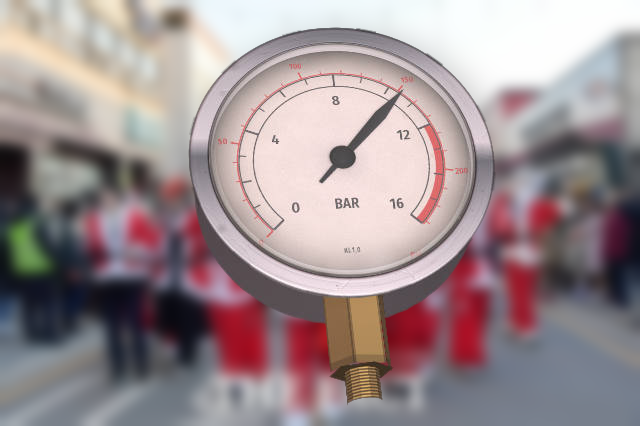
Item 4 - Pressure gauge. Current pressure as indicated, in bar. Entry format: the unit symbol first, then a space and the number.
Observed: bar 10.5
